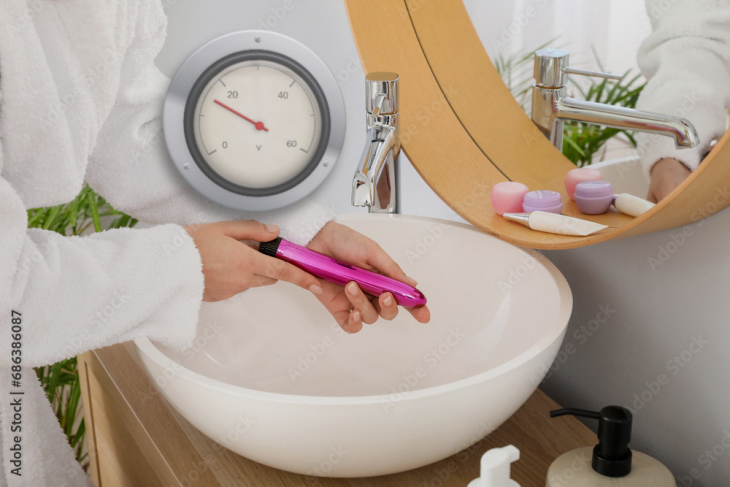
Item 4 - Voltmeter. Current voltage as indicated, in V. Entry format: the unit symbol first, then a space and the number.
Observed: V 15
